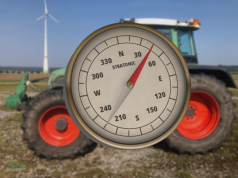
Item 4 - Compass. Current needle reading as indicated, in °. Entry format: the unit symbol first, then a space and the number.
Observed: ° 45
